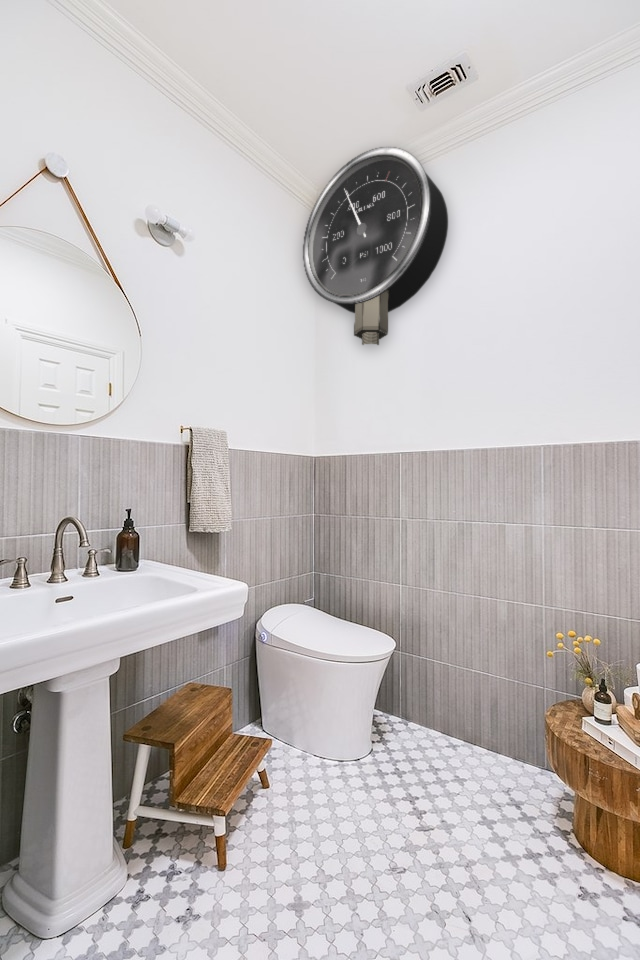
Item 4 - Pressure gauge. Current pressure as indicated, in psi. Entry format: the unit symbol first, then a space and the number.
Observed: psi 400
